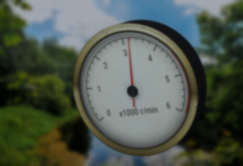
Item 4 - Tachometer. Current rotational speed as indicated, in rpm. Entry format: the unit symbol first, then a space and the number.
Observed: rpm 3200
